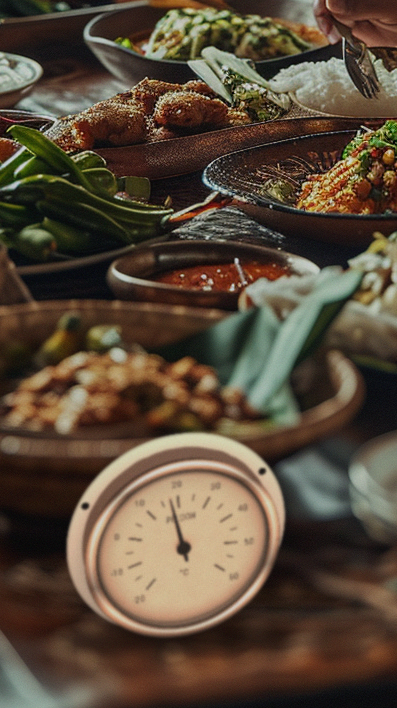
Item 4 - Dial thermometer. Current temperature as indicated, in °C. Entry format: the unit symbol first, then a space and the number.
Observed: °C 17.5
